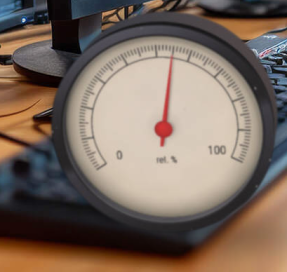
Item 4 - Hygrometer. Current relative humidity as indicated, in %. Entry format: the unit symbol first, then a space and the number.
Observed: % 55
